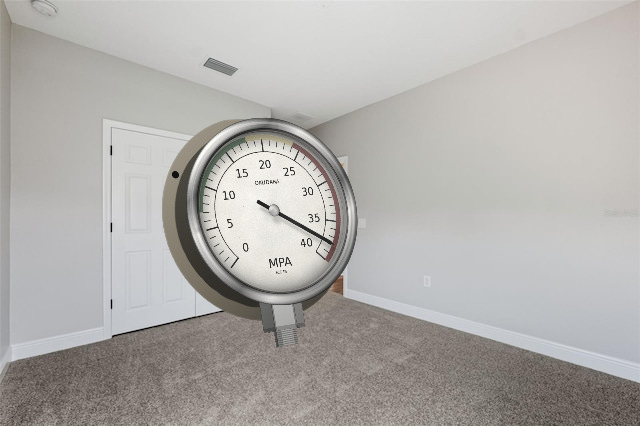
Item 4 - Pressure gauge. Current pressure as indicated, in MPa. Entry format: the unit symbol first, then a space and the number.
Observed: MPa 38
